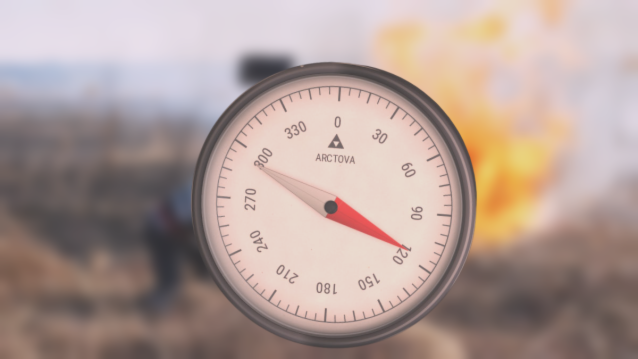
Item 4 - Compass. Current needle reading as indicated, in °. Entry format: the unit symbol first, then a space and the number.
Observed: ° 115
